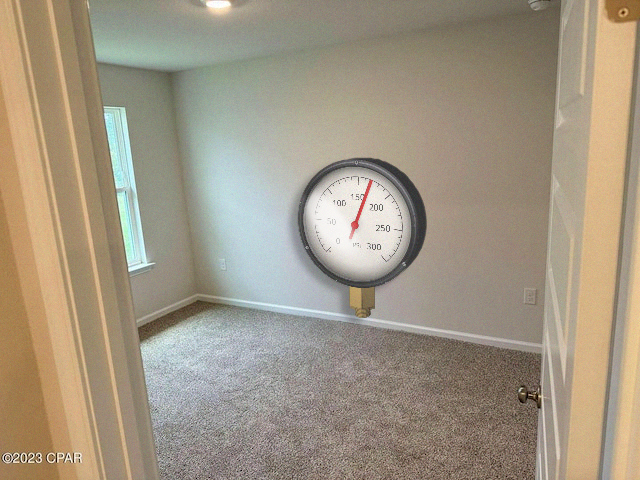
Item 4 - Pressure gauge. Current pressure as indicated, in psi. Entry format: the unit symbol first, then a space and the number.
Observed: psi 170
